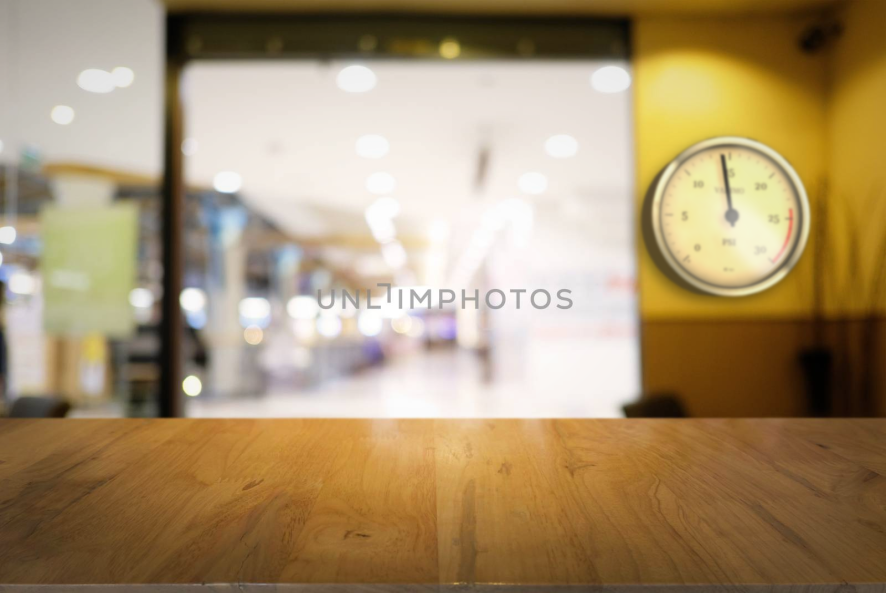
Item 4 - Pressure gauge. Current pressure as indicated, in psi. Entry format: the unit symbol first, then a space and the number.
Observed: psi 14
